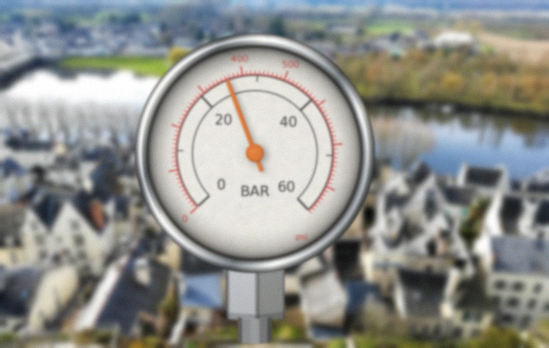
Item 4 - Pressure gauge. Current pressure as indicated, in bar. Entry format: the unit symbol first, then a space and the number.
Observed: bar 25
